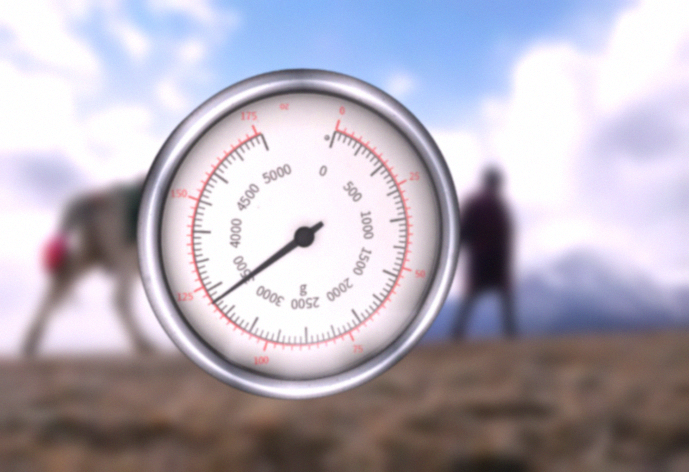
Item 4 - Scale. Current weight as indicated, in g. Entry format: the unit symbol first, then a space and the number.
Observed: g 3400
